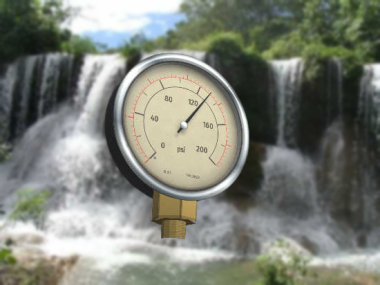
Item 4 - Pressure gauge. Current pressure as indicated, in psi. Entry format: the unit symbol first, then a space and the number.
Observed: psi 130
